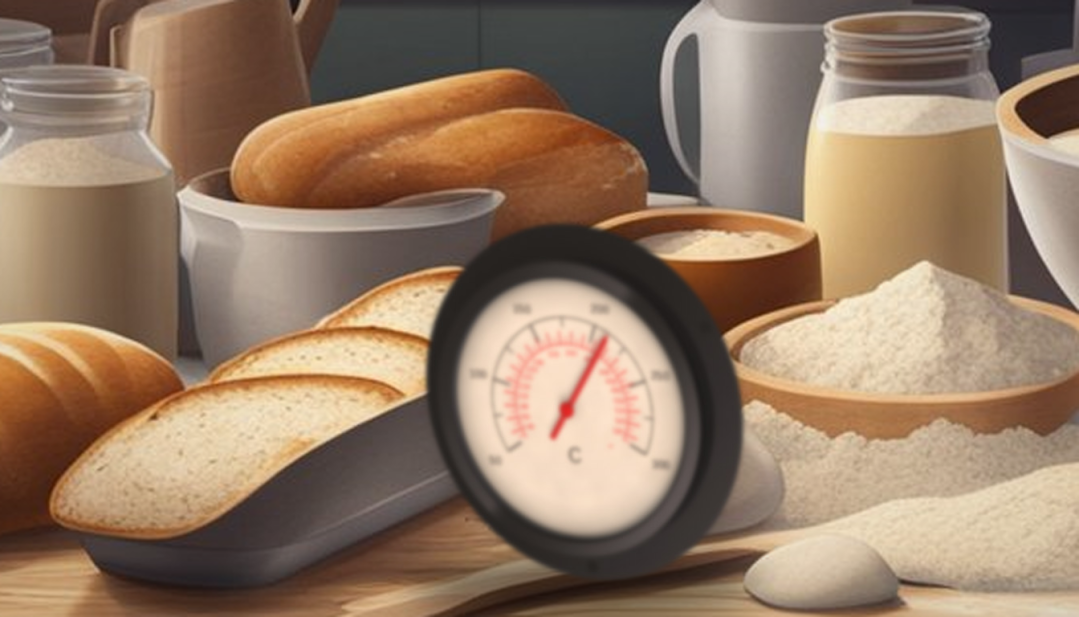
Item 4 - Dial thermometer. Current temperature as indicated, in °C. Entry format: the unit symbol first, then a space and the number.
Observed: °C 212.5
